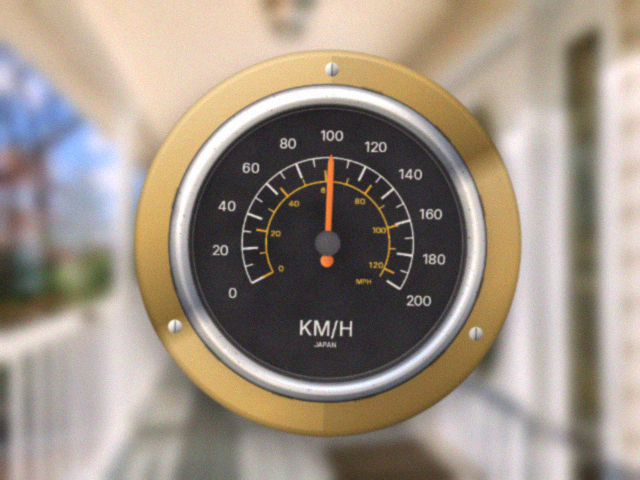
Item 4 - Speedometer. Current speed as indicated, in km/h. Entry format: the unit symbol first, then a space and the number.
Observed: km/h 100
